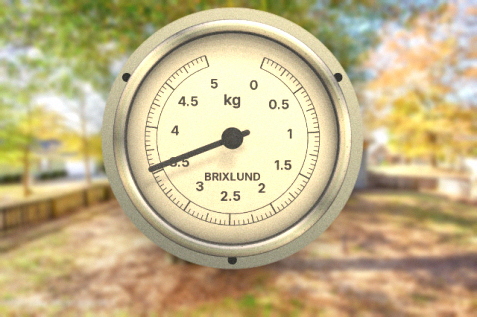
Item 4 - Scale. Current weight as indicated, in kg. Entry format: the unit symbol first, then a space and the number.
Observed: kg 3.55
